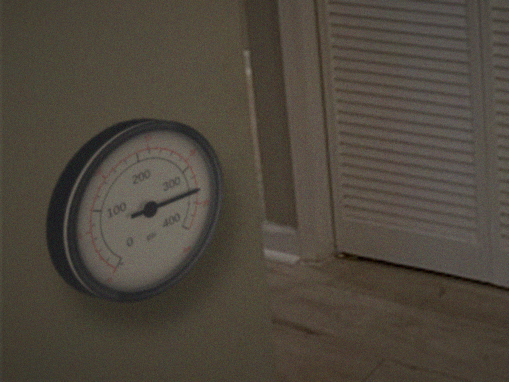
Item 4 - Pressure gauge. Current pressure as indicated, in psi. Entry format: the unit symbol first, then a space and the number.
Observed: psi 340
